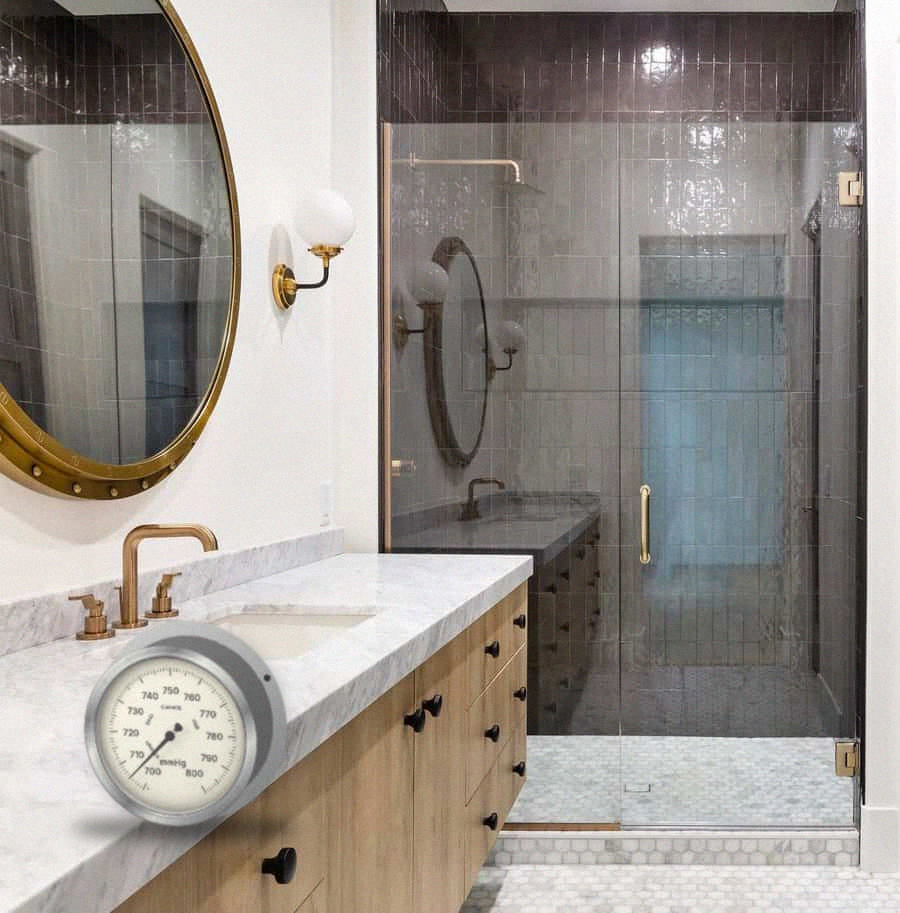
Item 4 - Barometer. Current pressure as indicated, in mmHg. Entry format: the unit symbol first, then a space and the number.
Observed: mmHg 705
